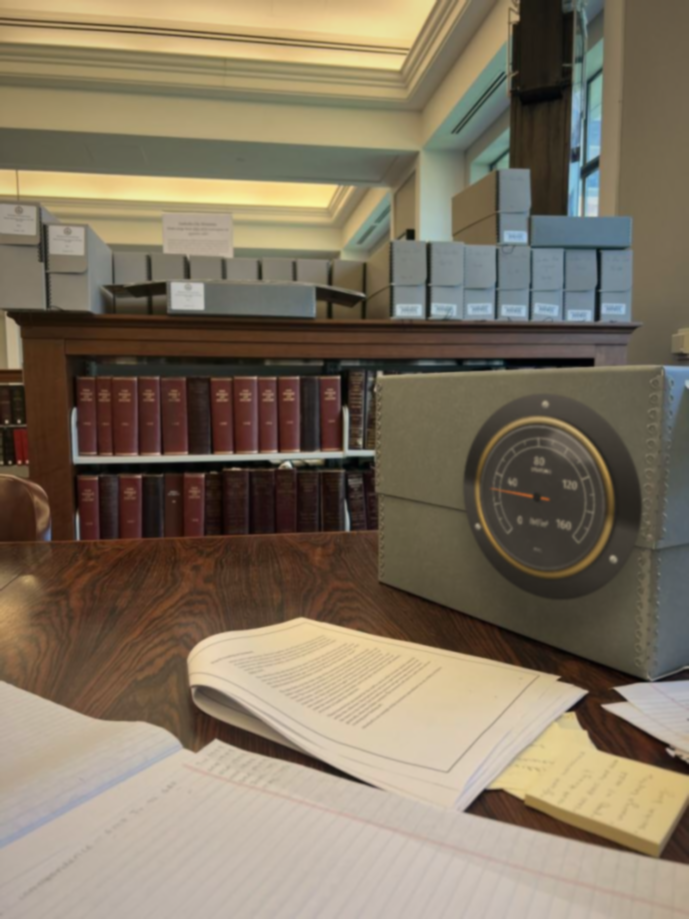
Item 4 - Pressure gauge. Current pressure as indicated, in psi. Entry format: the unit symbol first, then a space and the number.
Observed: psi 30
